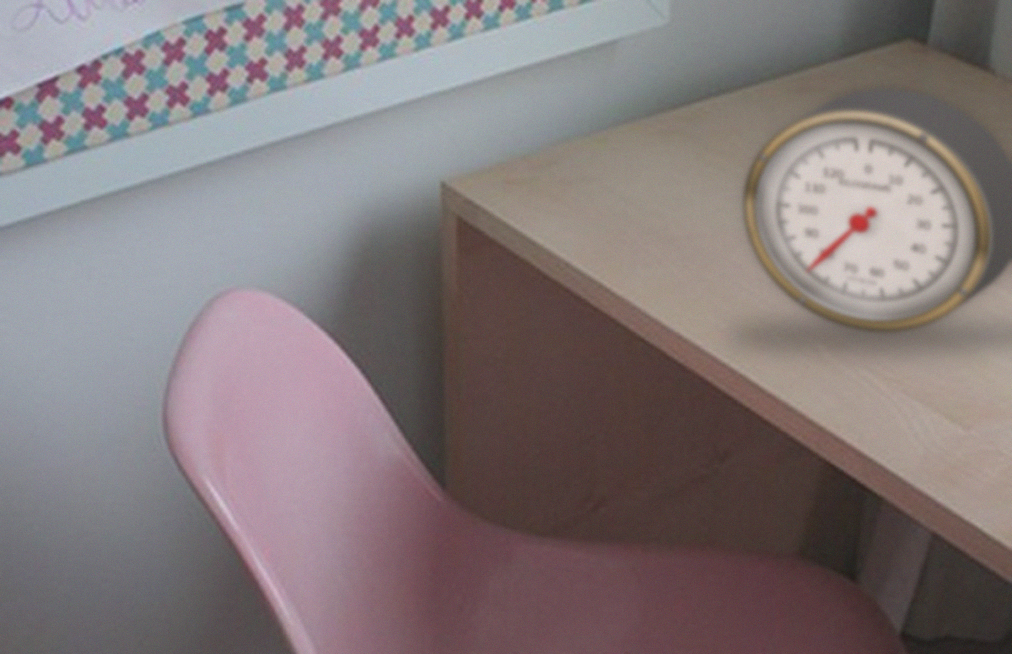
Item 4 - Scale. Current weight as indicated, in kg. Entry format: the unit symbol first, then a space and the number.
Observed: kg 80
